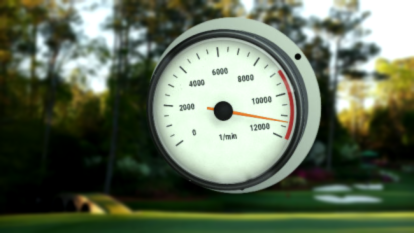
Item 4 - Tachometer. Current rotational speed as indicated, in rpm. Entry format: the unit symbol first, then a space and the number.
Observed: rpm 11250
